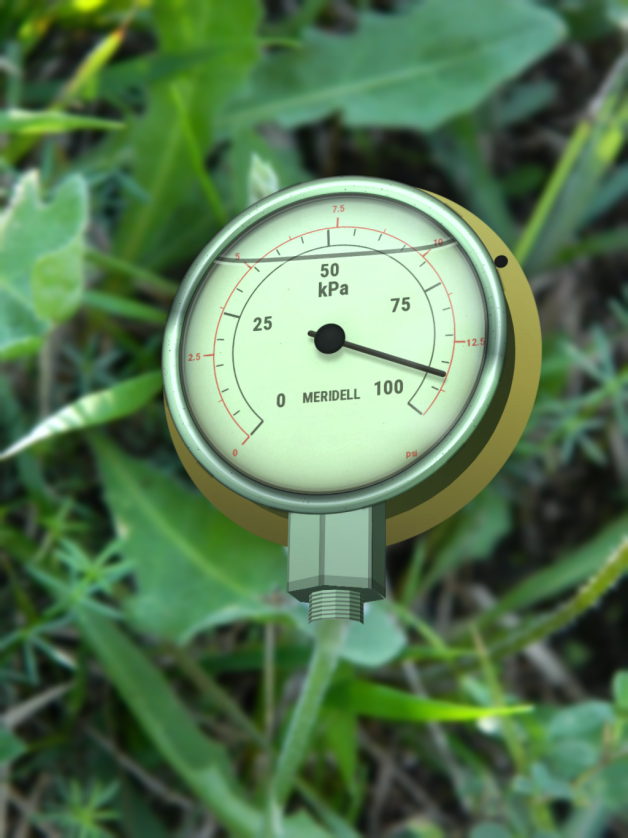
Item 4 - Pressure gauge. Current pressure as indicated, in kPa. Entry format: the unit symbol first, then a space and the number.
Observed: kPa 92.5
